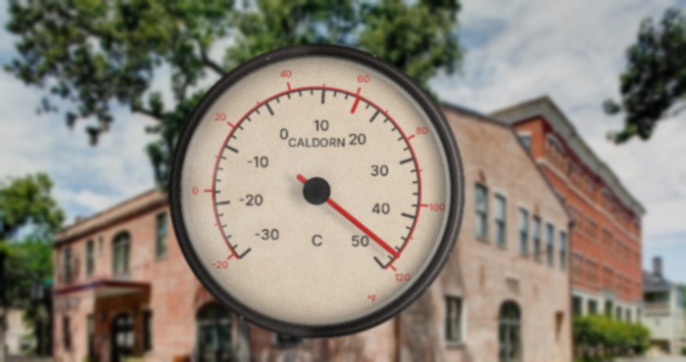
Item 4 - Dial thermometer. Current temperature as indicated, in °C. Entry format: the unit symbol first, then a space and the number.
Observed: °C 47
